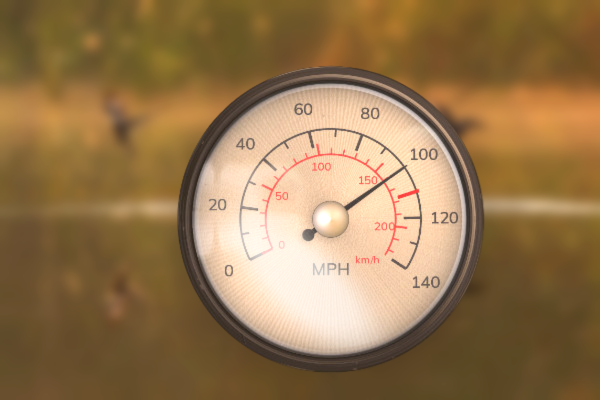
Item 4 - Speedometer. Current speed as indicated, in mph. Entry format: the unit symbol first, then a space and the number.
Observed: mph 100
